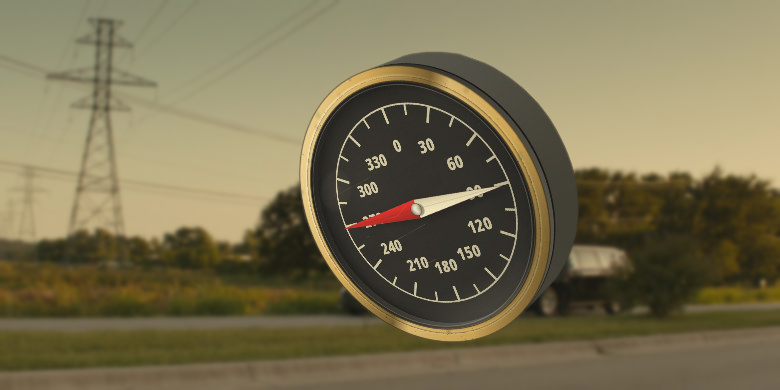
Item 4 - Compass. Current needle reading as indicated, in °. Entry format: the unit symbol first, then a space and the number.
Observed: ° 270
